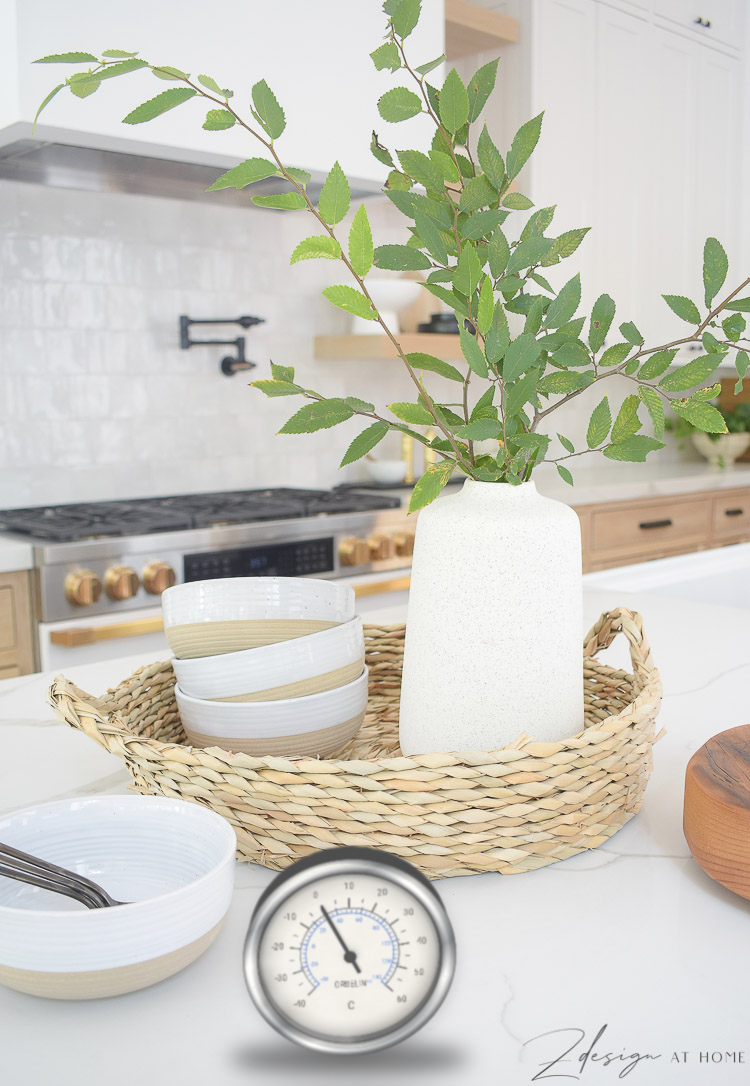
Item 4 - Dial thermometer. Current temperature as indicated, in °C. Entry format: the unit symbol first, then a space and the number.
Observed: °C 0
